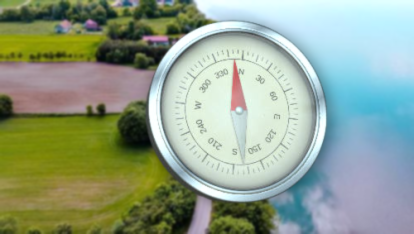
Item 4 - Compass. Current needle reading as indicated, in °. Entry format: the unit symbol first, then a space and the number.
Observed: ° 350
